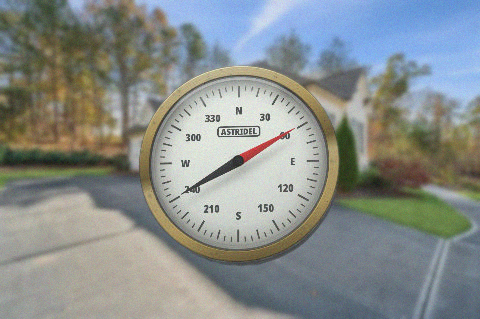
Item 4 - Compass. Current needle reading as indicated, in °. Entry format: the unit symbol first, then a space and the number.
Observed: ° 60
